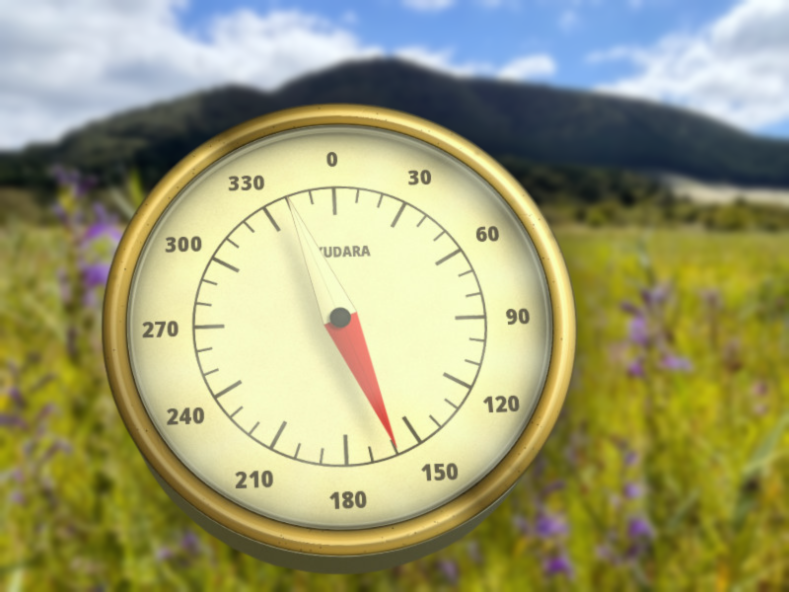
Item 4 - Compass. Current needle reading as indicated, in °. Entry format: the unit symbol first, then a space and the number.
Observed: ° 160
